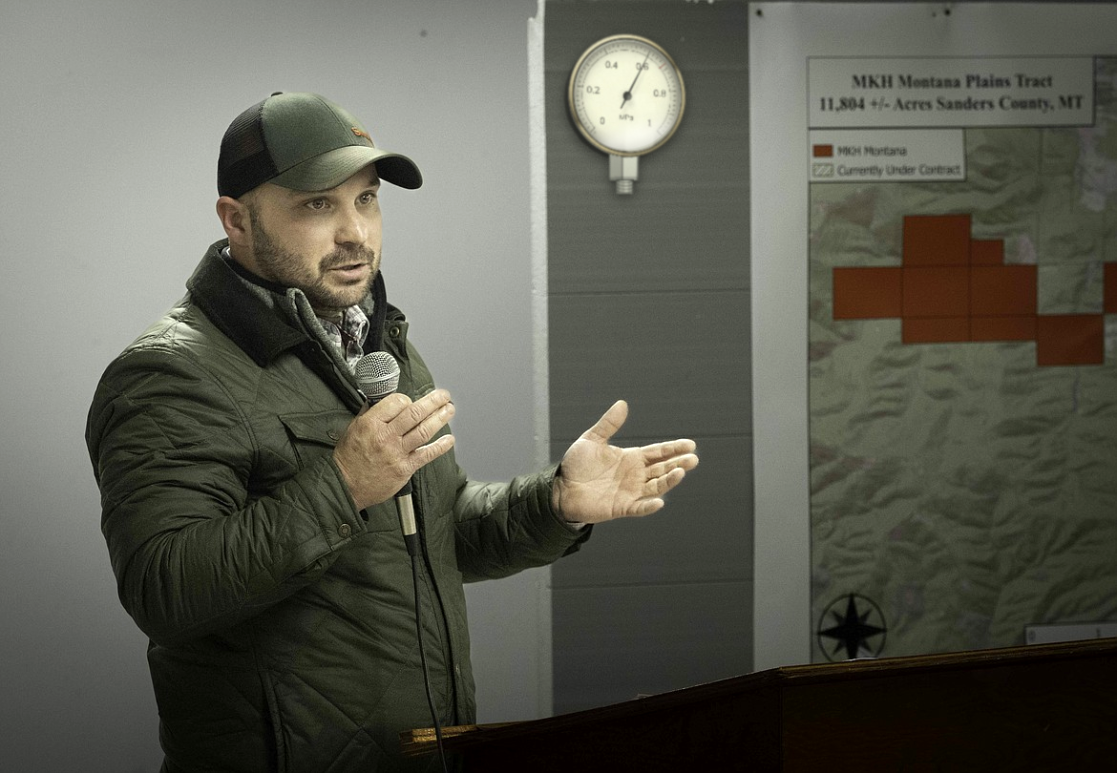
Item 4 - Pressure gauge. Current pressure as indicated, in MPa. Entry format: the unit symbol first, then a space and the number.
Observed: MPa 0.6
